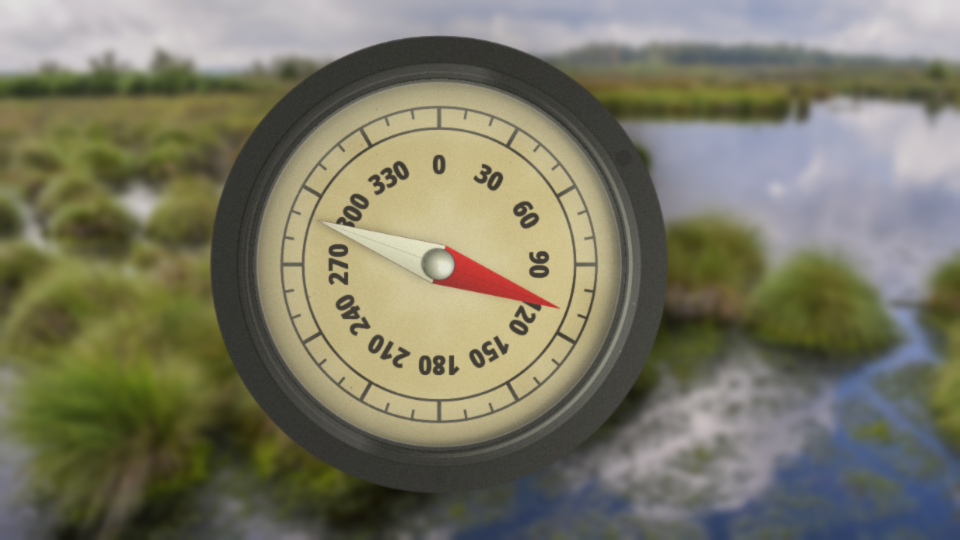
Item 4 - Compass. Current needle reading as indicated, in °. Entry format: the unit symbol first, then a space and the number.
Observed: ° 110
